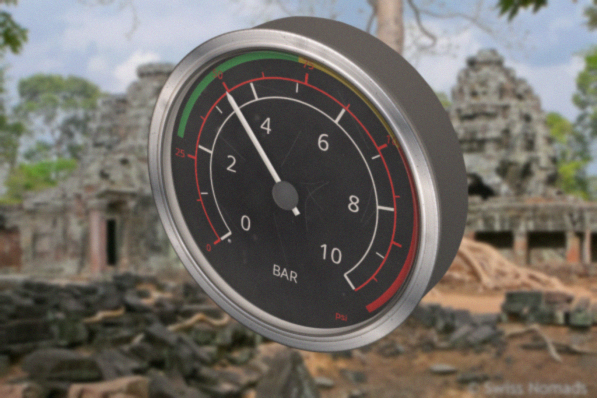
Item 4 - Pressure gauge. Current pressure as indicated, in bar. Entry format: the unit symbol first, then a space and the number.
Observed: bar 3.5
